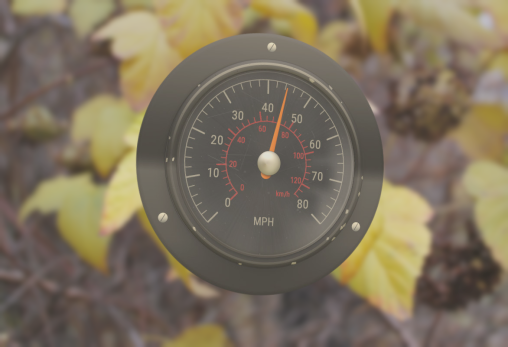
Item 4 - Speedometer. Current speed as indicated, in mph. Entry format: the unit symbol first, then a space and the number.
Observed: mph 44
